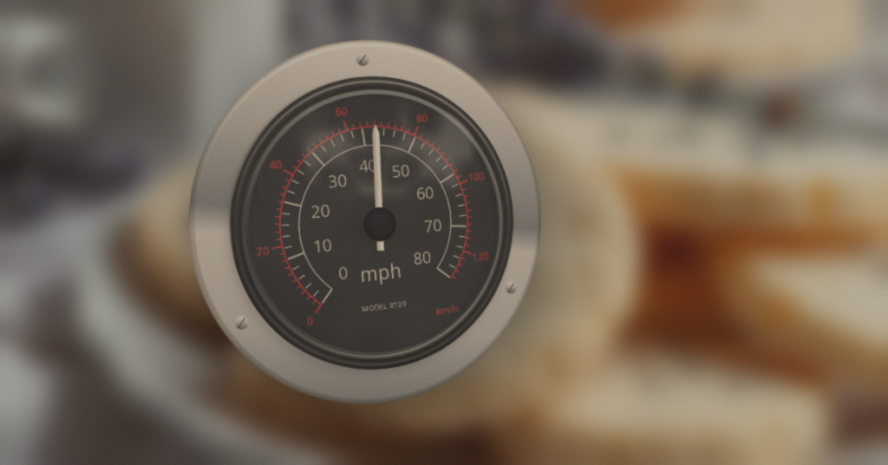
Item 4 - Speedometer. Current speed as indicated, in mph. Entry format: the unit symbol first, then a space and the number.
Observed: mph 42
